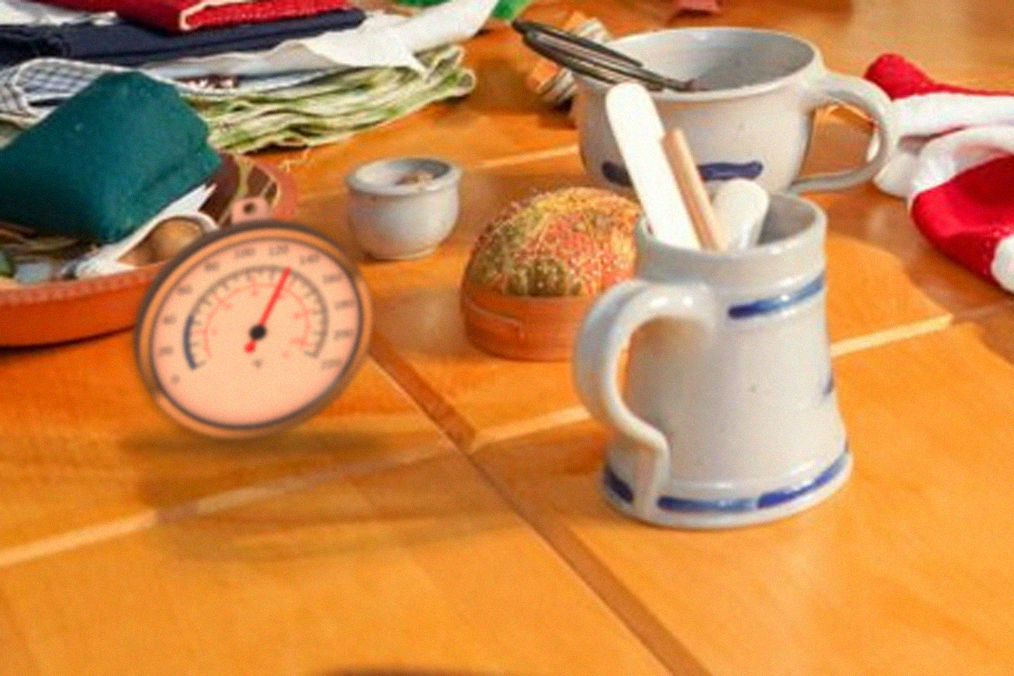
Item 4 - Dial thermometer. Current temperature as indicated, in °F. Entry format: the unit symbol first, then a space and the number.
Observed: °F 130
